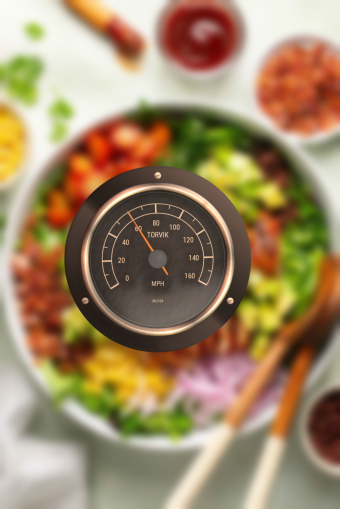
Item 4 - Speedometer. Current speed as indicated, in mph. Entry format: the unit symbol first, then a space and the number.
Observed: mph 60
